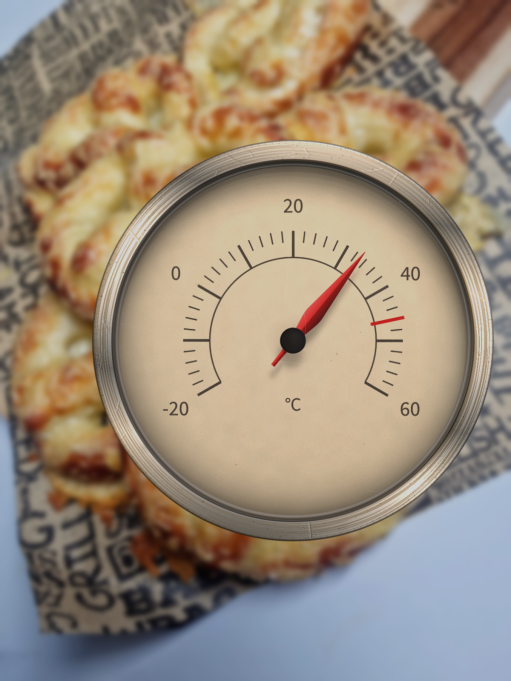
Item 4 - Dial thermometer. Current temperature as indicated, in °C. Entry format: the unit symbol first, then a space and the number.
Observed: °C 33
